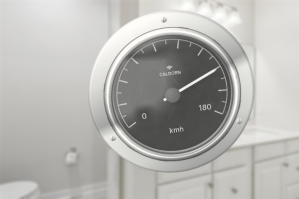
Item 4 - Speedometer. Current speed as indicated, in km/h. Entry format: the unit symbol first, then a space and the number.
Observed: km/h 140
